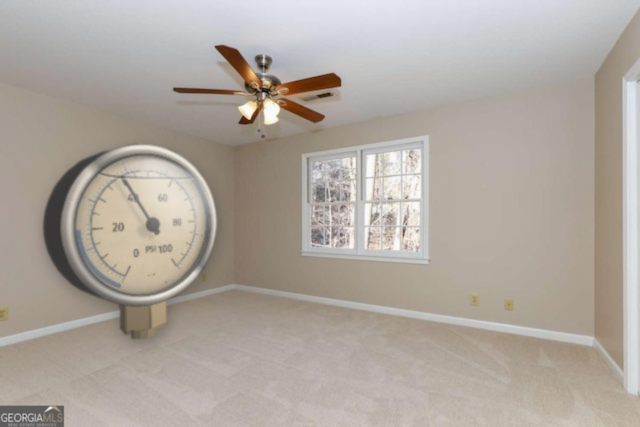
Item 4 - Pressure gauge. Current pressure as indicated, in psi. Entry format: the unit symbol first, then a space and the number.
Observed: psi 40
